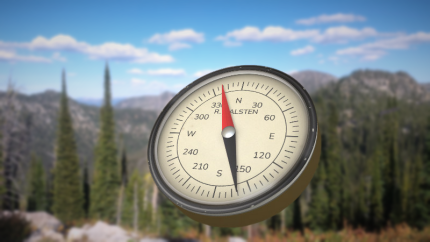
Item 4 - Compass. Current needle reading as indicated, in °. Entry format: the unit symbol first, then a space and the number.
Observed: ° 340
